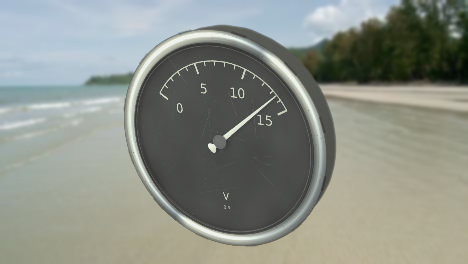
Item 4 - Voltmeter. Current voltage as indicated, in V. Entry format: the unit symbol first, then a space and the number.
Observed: V 13.5
